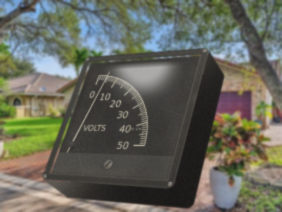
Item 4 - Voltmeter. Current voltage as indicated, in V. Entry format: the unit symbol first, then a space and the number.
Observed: V 5
